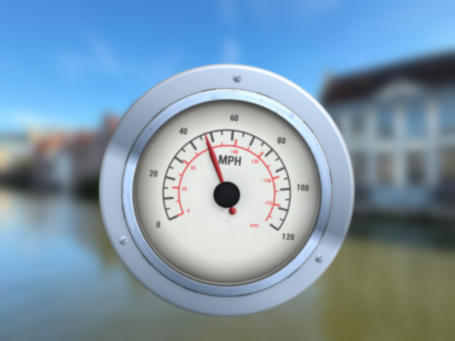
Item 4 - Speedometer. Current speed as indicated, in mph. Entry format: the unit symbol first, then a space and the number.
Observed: mph 47.5
